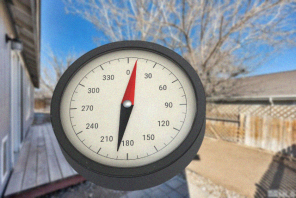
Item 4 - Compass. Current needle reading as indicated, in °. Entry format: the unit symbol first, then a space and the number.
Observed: ° 10
